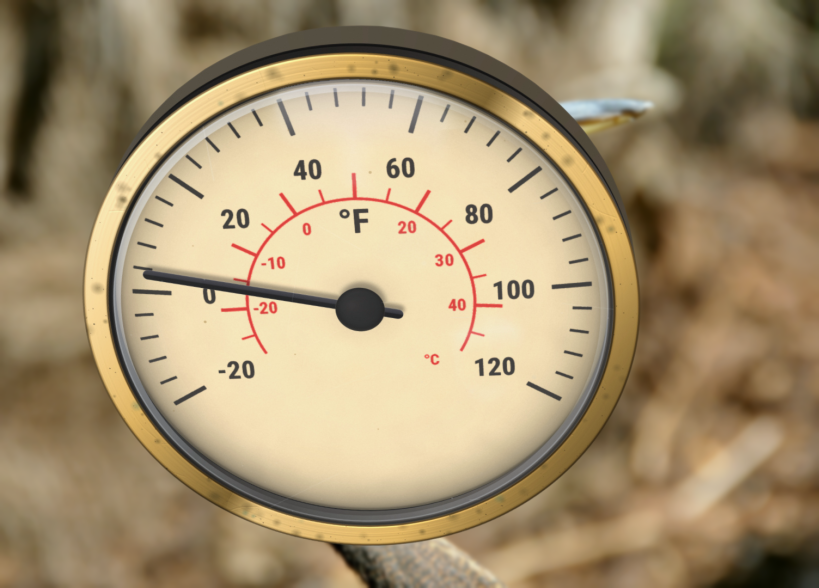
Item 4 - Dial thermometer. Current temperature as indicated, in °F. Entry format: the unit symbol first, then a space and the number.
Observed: °F 4
